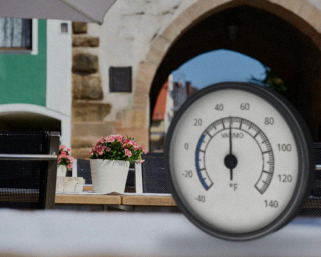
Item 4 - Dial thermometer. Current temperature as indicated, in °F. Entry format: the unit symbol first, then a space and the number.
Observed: °F 50
